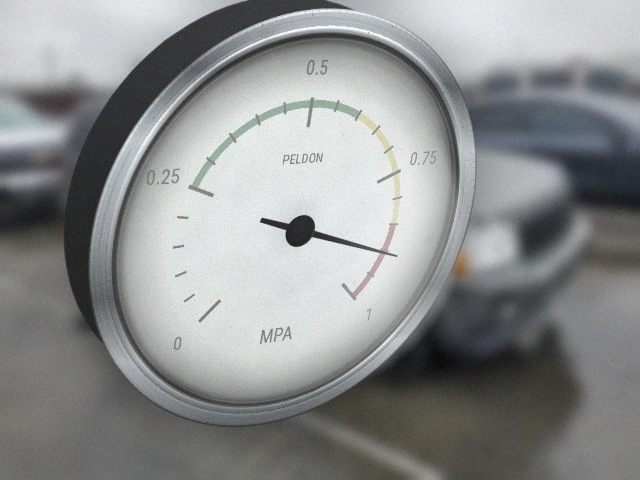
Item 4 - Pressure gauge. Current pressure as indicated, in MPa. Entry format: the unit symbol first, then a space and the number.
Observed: MPa 0.9
